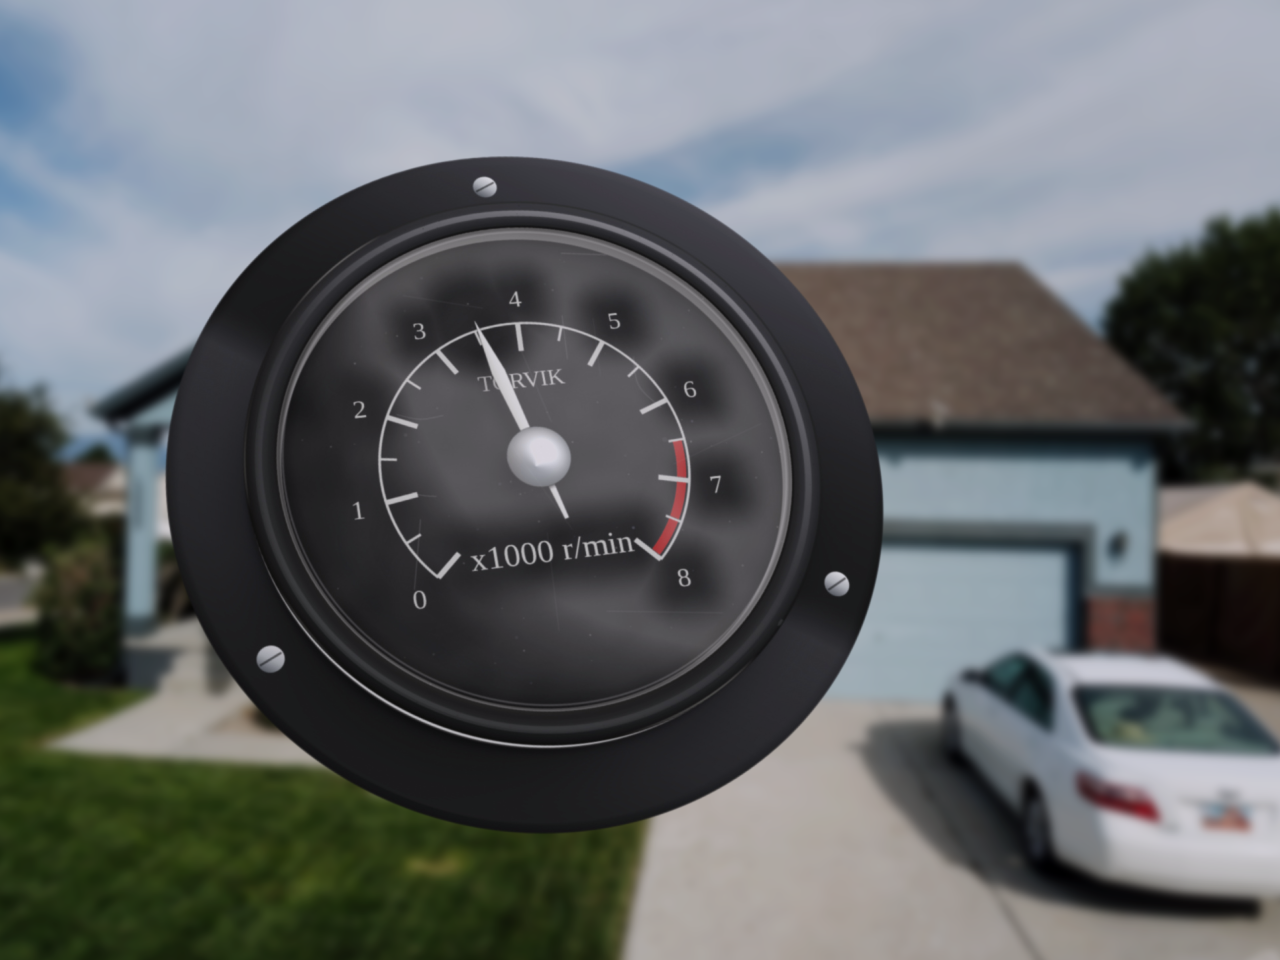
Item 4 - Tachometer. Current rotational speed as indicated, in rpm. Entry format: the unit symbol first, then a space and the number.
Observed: rpm 3500
